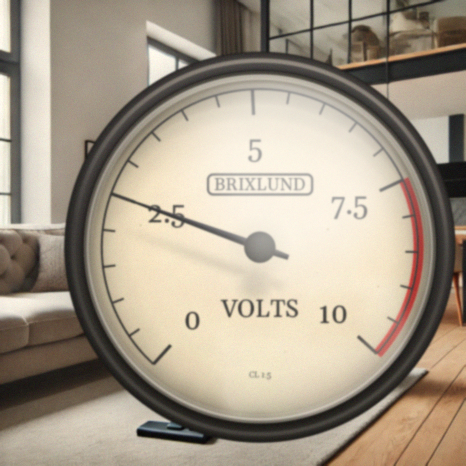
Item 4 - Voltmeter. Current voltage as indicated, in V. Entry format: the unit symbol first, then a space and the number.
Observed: V 2.5
